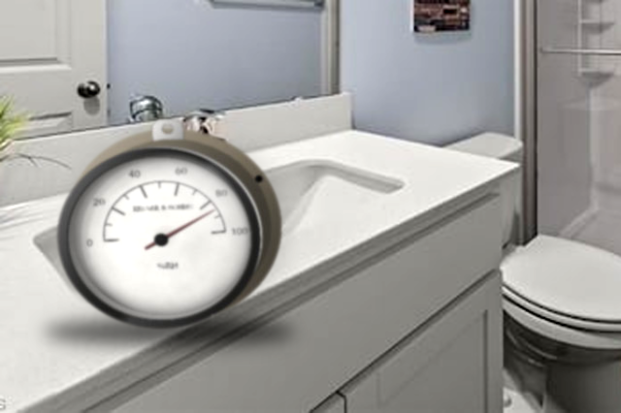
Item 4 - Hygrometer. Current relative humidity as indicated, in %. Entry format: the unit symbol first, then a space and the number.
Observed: % 85
